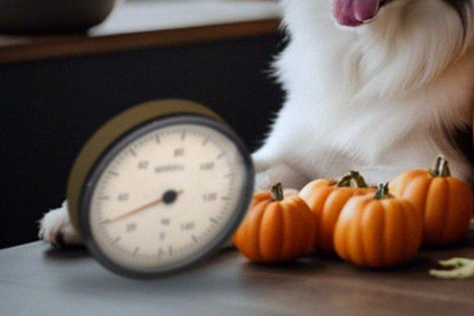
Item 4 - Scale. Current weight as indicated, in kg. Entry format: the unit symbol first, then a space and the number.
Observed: kg 30
